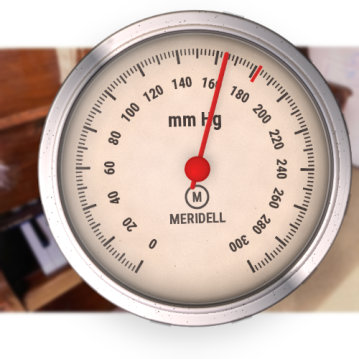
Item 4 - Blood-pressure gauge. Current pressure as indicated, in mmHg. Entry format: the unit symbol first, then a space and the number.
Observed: mmHg 164
